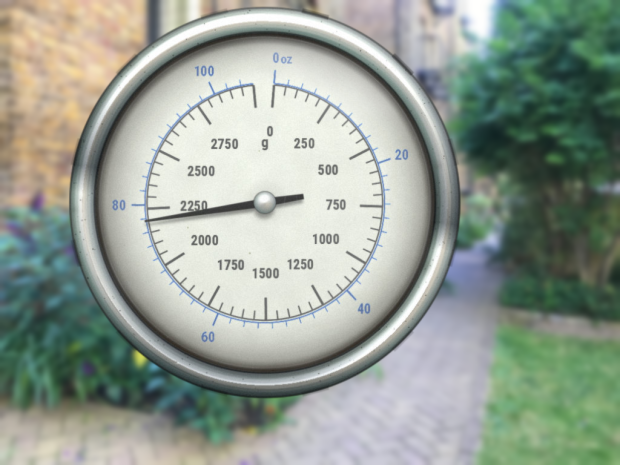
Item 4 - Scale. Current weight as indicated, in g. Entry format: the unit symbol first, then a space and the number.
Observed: g 2200
